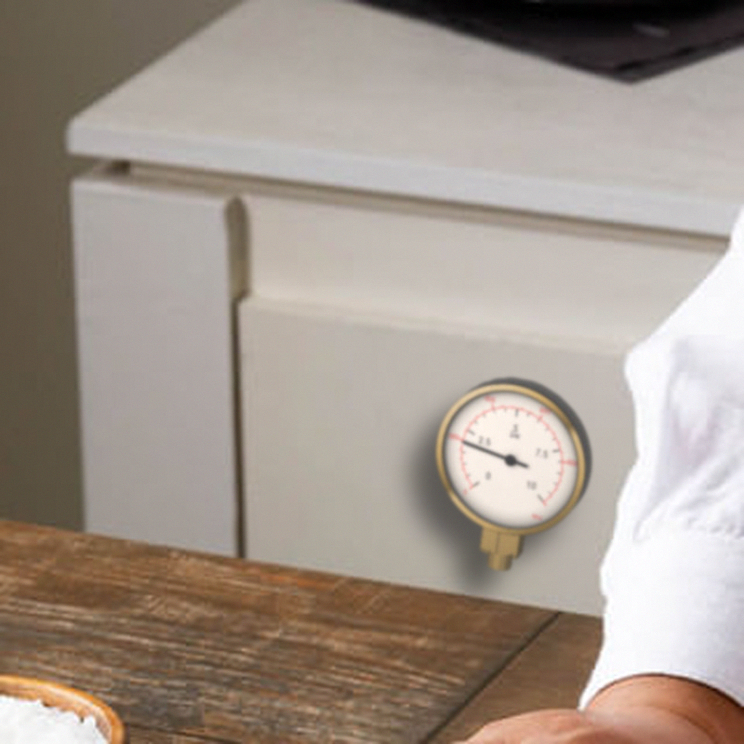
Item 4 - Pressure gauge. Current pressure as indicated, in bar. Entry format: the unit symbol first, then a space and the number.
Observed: bar 2
